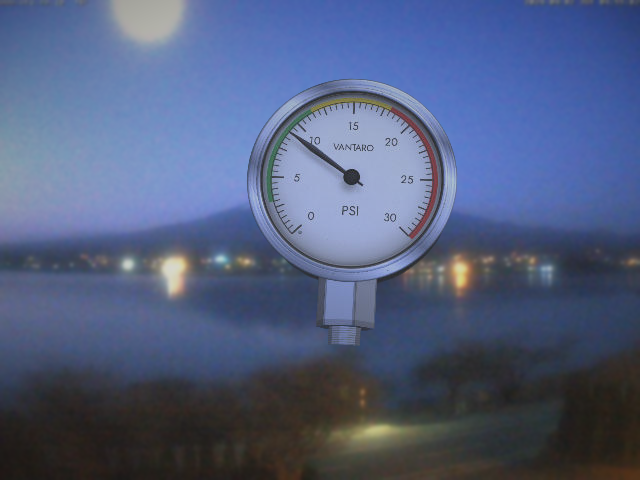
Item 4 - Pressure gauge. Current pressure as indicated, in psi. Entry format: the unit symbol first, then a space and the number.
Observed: psi 9
